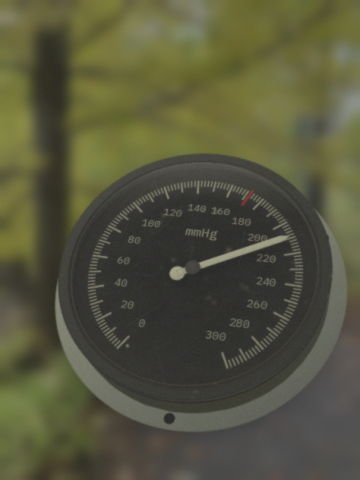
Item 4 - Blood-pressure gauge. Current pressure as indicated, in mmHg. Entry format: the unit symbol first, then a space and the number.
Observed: mmHg 210
